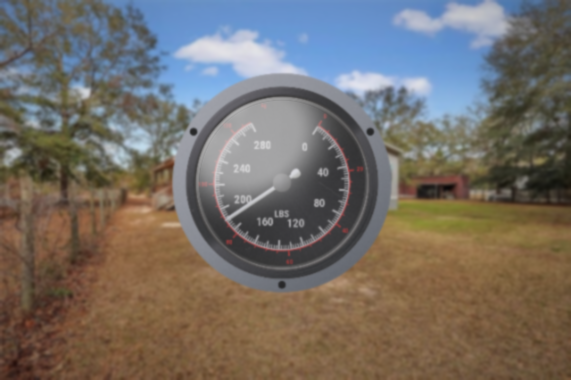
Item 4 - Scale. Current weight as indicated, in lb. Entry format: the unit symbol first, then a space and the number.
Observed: lb 190
